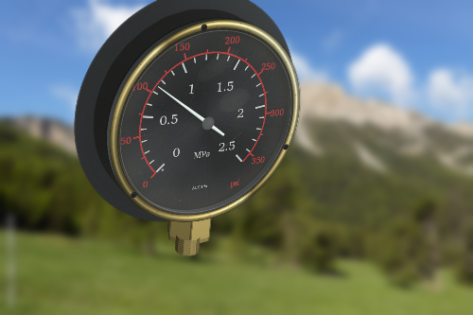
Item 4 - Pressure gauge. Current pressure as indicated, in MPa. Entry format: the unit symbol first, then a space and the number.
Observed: MPa 0.75
